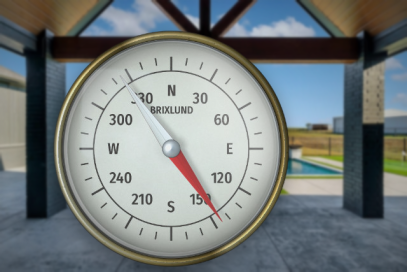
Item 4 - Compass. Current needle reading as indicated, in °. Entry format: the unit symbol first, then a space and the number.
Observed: ° 145
